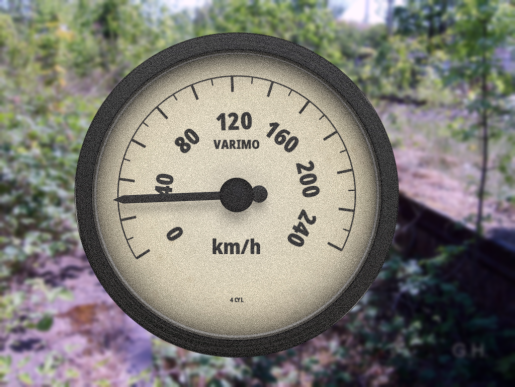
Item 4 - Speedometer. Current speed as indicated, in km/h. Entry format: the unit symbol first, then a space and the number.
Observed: km/h 30
